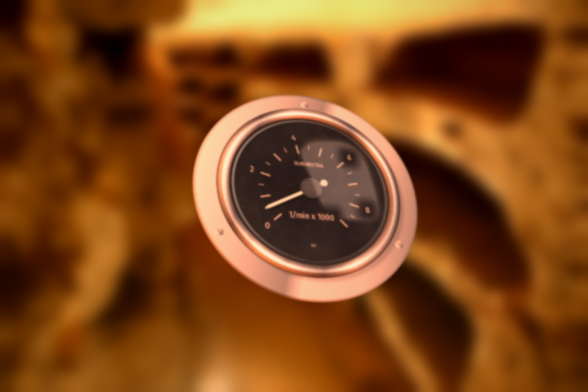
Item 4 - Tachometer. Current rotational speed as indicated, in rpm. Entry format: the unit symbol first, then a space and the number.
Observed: rpm 500
